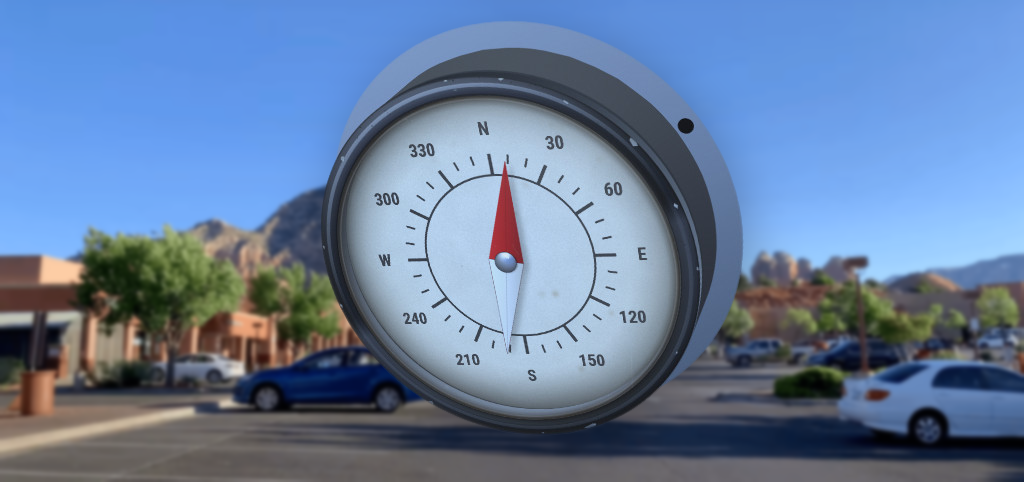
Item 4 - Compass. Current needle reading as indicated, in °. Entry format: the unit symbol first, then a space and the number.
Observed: ° 10
